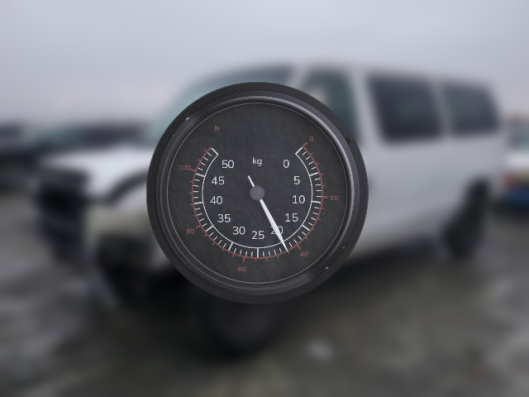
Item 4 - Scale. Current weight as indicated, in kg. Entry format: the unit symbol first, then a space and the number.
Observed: kg 20
